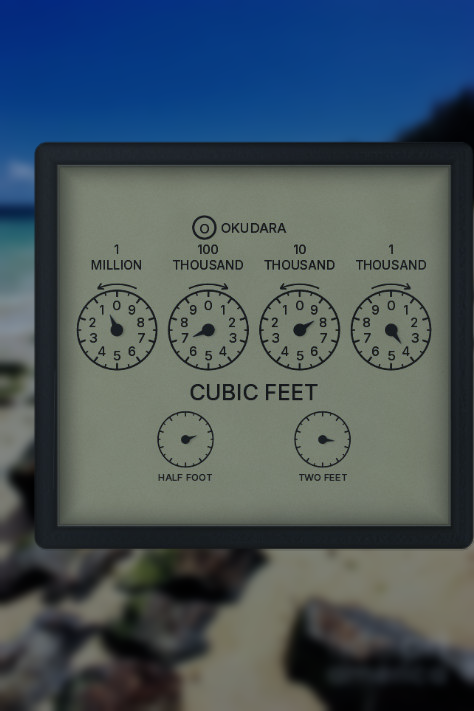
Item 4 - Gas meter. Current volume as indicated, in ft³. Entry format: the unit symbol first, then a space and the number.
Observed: ft³ 68400
